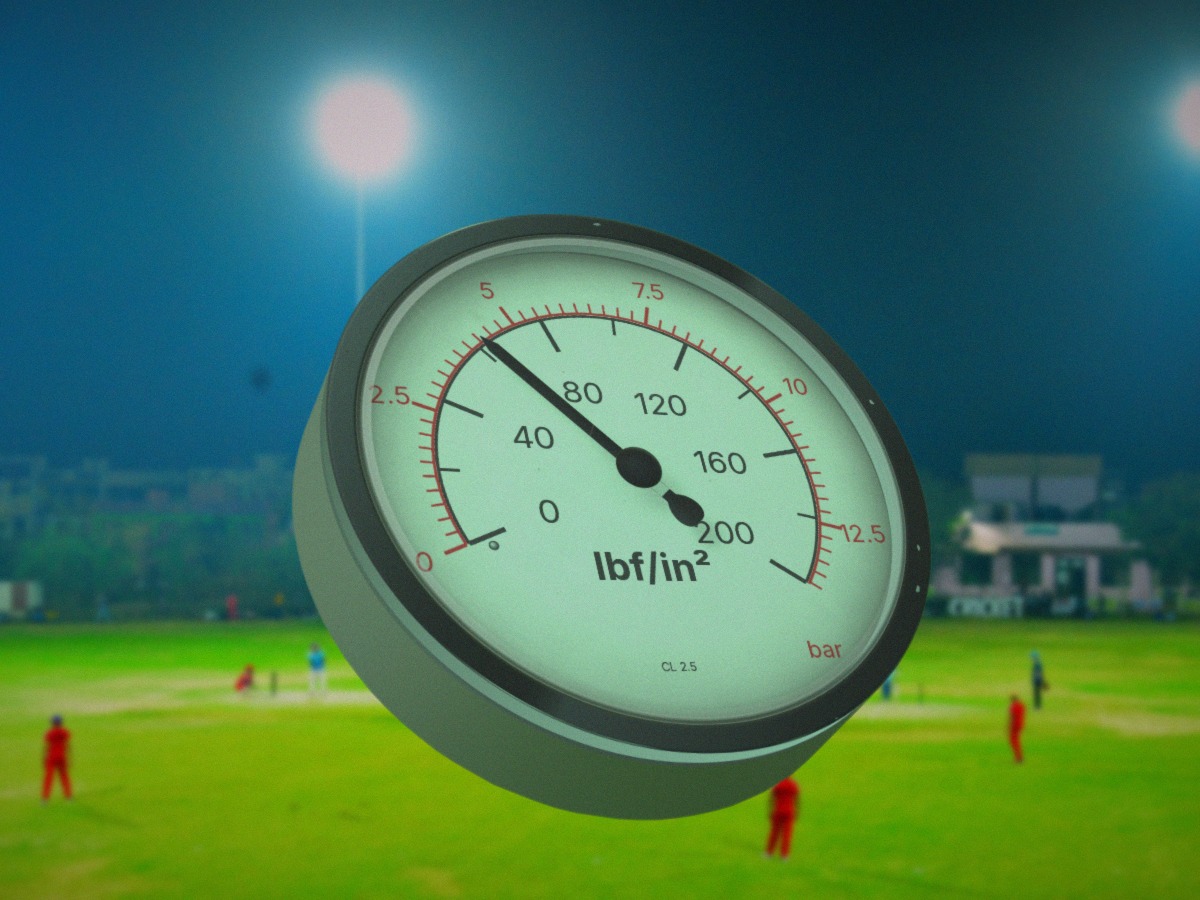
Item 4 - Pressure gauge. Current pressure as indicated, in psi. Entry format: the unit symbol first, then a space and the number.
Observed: psi 60
